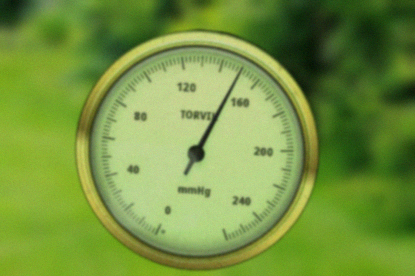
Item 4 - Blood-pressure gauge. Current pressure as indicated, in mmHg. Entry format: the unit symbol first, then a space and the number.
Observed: mmHg 150
